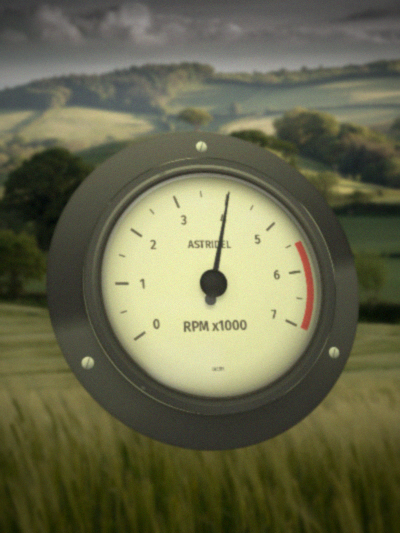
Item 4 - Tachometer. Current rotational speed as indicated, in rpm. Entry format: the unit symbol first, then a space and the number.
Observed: rpm 4000
